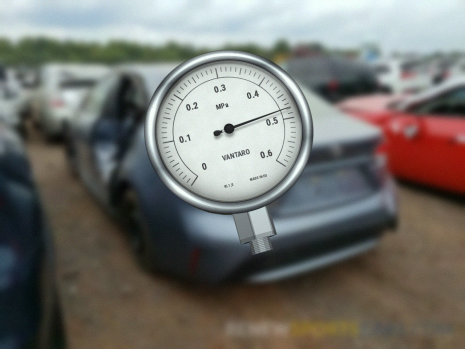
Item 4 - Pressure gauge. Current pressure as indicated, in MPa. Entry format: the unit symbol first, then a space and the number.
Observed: MPa 0.48
